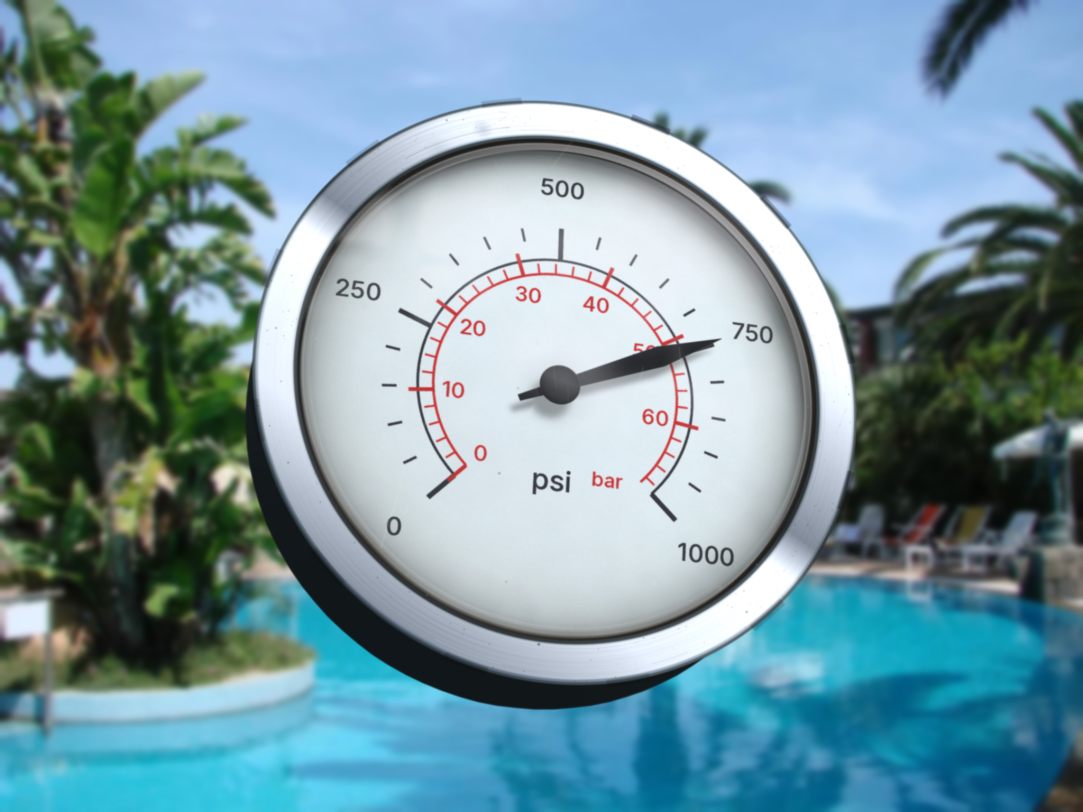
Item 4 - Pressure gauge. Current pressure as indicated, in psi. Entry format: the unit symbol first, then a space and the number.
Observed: psi 750
